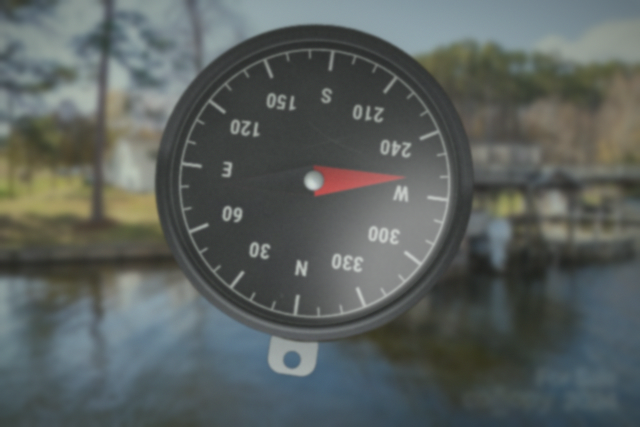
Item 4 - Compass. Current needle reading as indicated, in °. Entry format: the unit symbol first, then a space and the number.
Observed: ° 260
